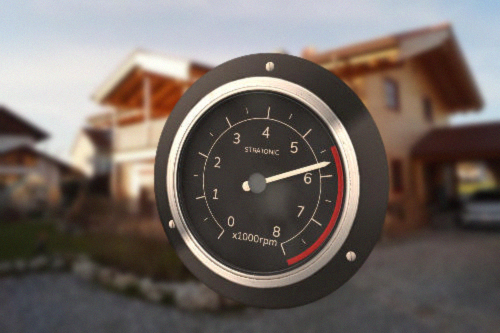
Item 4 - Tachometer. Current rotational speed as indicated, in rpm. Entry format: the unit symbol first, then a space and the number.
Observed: rpm 5750
